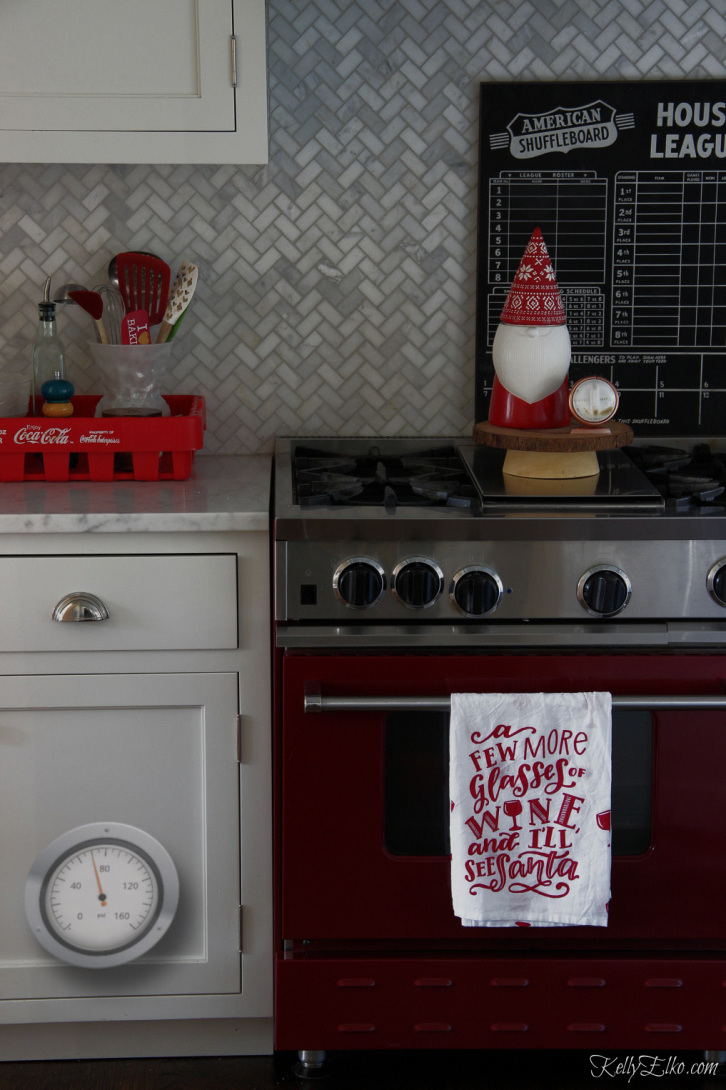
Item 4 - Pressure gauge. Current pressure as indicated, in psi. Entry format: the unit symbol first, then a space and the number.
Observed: psi 70
